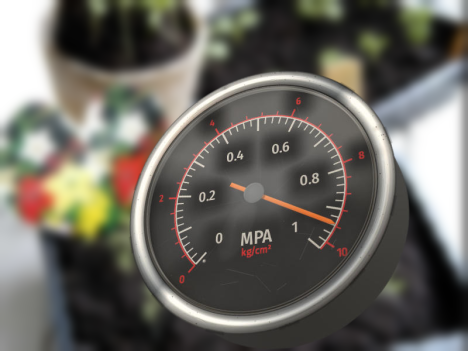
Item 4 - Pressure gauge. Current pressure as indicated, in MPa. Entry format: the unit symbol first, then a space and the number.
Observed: MPa 0.94
